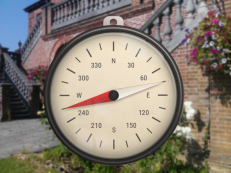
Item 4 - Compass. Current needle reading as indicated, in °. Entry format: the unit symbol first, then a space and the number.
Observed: ° 255
